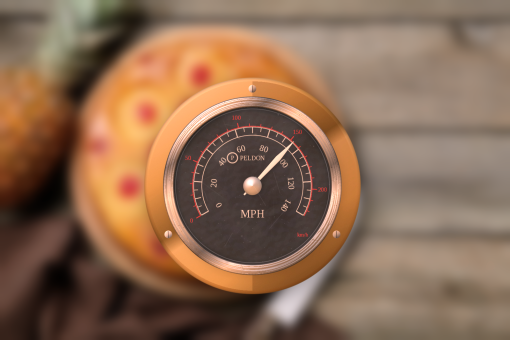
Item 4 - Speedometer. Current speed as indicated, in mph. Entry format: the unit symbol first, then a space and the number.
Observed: mph 95
